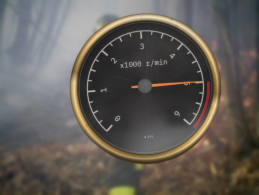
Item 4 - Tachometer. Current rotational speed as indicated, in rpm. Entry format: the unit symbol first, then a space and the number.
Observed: rpm 5000
